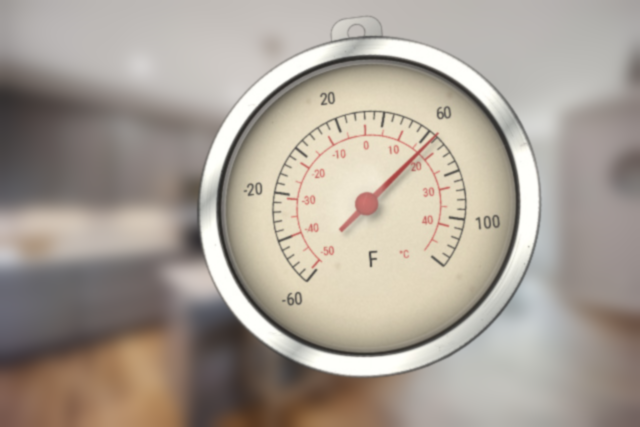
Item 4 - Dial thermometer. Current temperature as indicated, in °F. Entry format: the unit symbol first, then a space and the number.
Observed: °F 64
